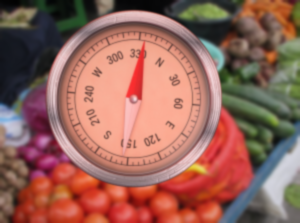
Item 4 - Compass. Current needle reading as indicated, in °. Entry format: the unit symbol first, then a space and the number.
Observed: ° 335
